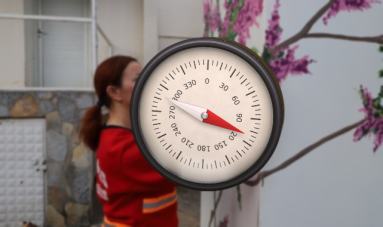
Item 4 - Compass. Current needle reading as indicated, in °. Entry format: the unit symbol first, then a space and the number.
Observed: ° 110
